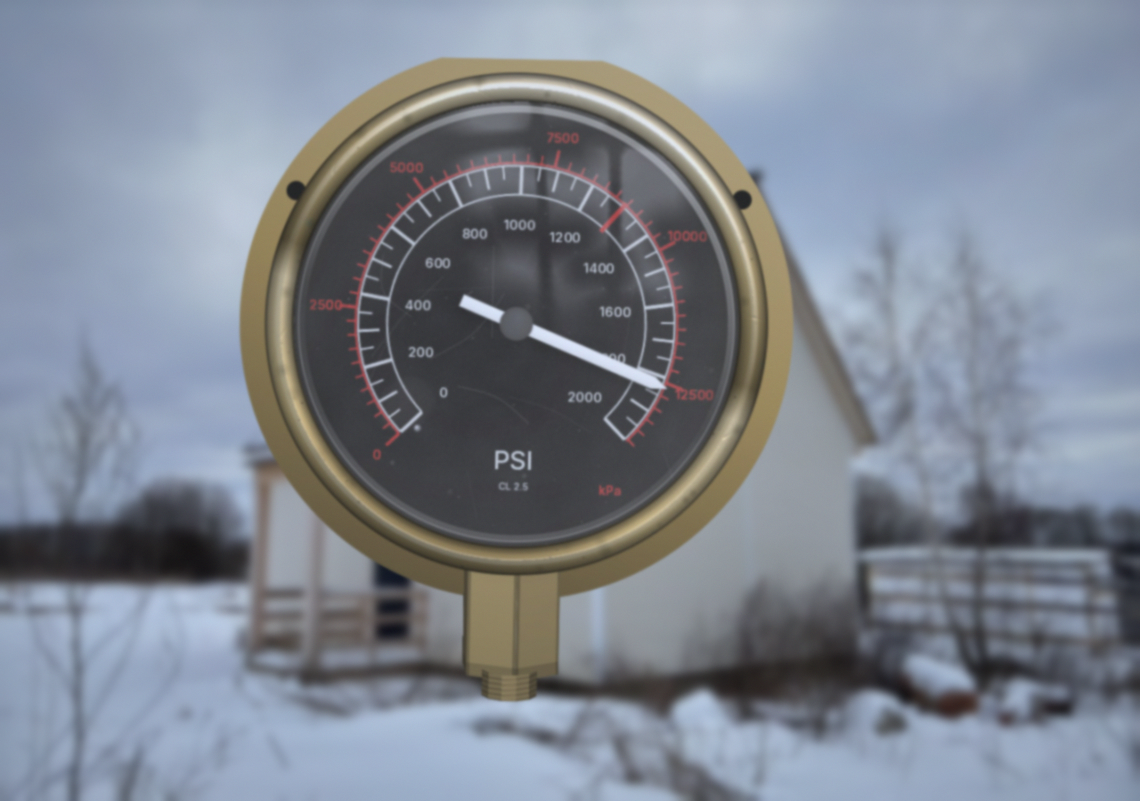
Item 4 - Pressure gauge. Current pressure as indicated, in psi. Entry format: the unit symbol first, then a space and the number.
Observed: psi 1825
